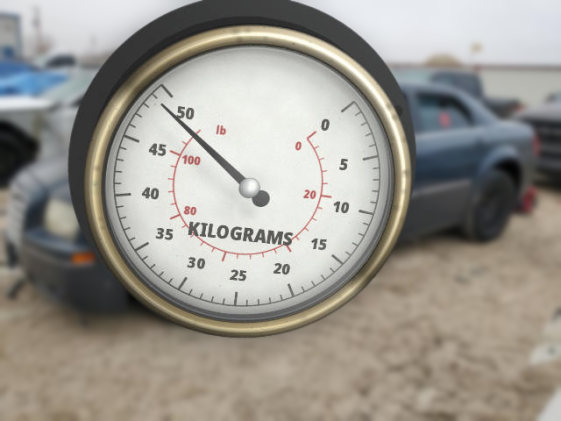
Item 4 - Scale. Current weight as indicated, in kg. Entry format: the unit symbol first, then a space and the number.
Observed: kg 49
